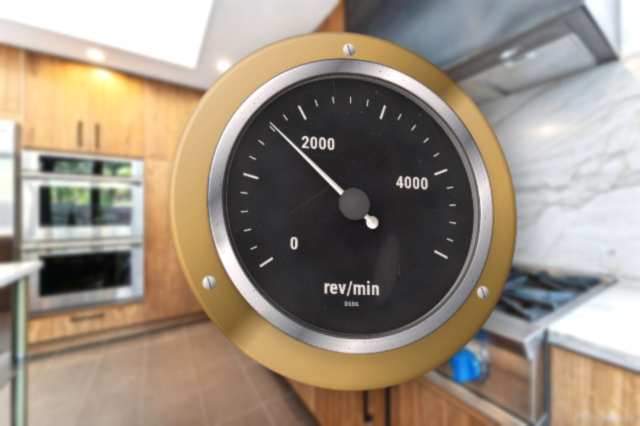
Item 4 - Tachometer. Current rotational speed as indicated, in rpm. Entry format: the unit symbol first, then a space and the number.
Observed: rpm 1600
